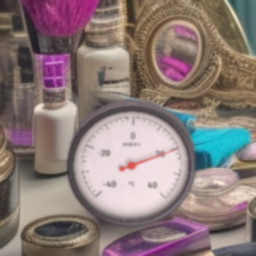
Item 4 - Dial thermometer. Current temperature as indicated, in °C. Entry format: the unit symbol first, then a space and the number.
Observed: °C 20
